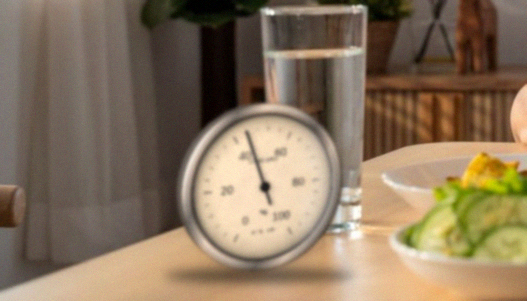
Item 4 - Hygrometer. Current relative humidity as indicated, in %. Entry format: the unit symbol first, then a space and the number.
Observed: % 44
